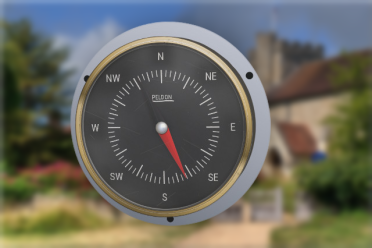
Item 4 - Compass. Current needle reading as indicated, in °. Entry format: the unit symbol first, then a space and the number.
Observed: ° 155
